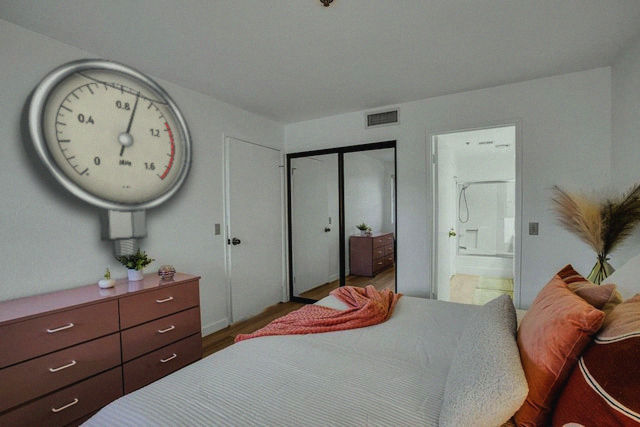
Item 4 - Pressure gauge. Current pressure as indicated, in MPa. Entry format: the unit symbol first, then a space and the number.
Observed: MPa 0.9
